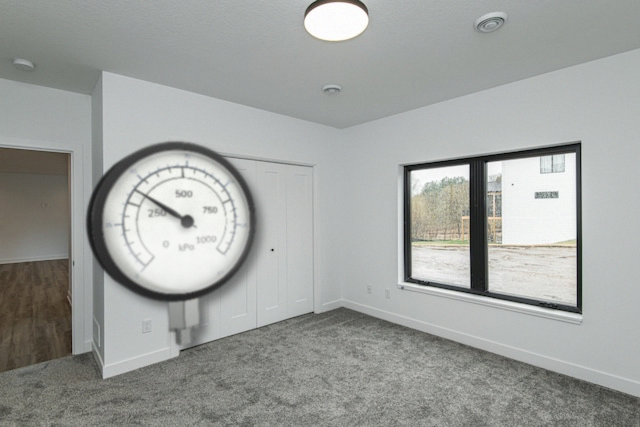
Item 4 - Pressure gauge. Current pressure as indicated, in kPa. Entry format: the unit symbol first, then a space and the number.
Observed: kPa 300
